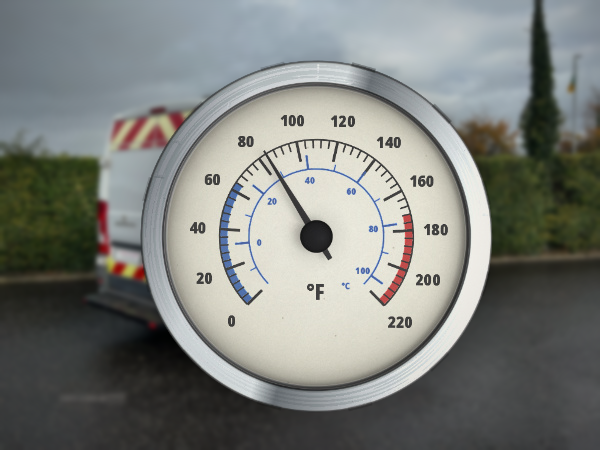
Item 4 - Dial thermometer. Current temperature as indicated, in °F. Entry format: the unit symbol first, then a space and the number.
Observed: °F 84
